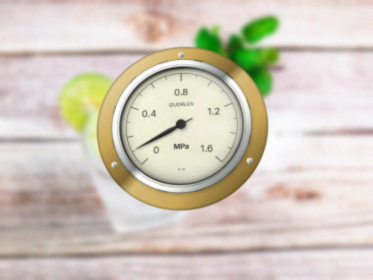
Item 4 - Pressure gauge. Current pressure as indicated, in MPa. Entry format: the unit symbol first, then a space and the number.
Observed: MPa 0.1
